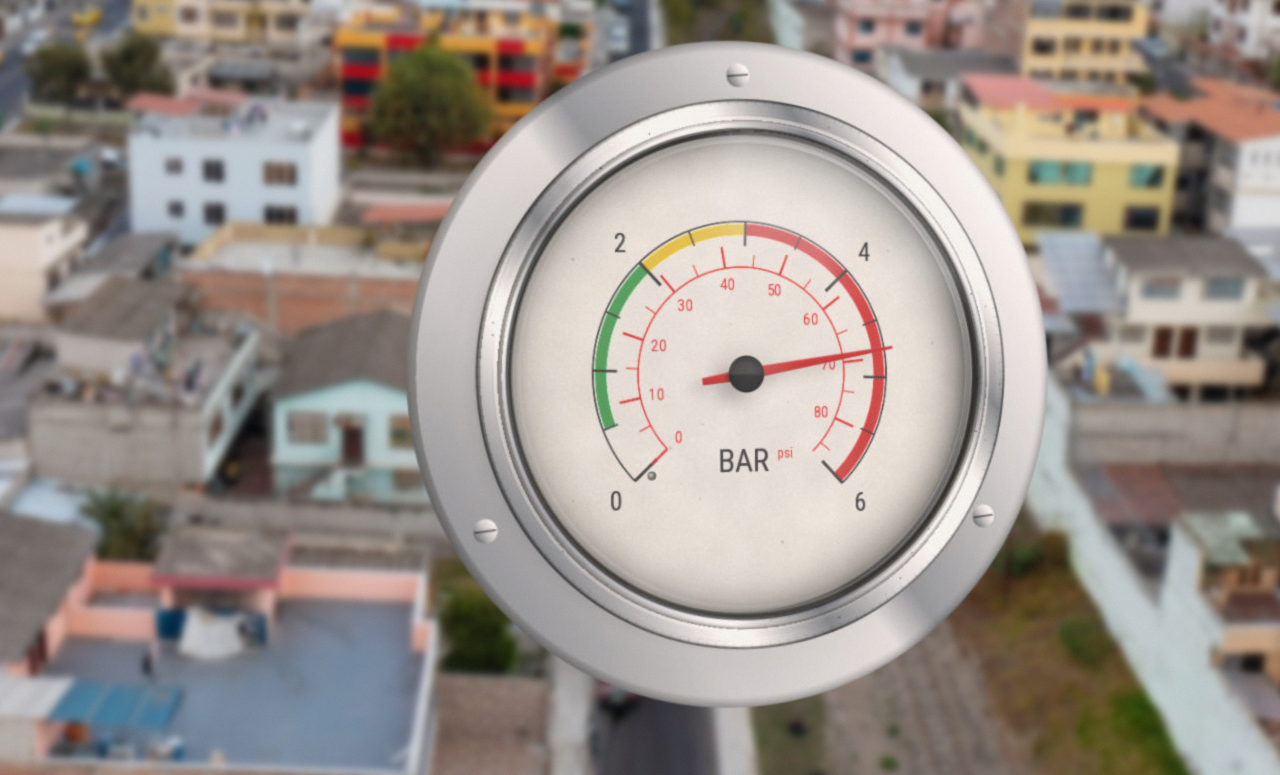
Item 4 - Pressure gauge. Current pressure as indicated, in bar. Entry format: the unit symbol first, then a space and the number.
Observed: bar 4.75
